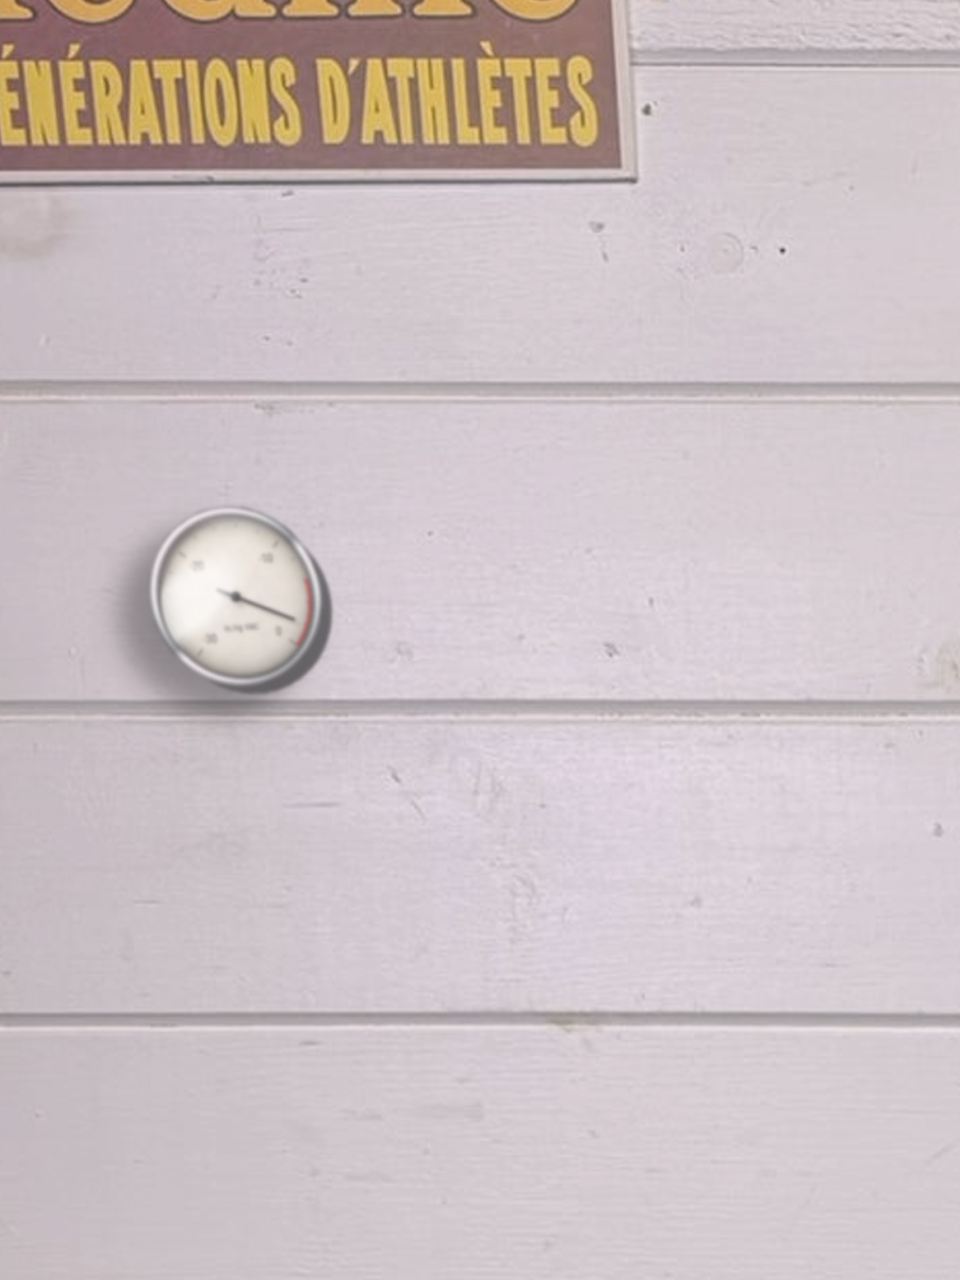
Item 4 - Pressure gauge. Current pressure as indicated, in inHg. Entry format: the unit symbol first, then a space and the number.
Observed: inHg -2
